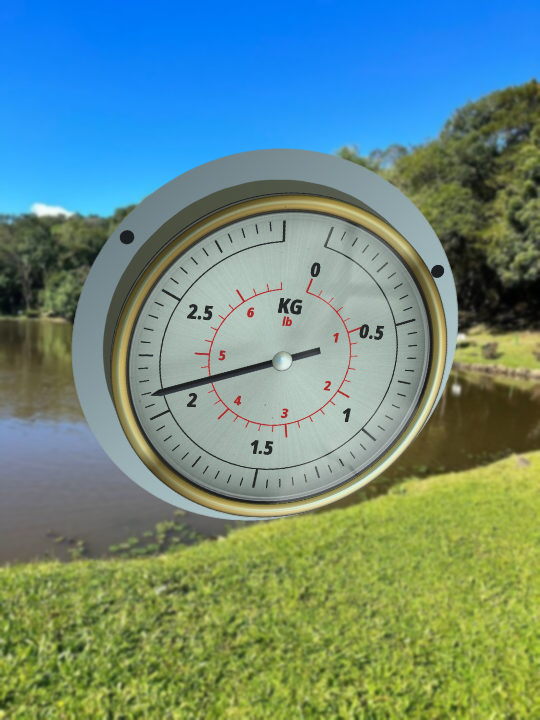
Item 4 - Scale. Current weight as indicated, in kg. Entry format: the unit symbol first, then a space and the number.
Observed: kg 2.1
